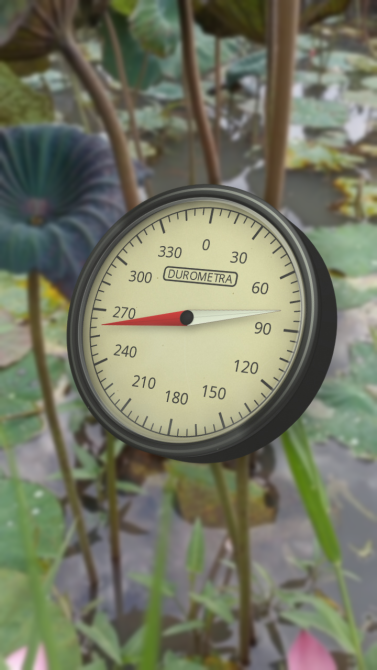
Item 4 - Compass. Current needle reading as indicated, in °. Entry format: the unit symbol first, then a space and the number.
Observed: ° 260
